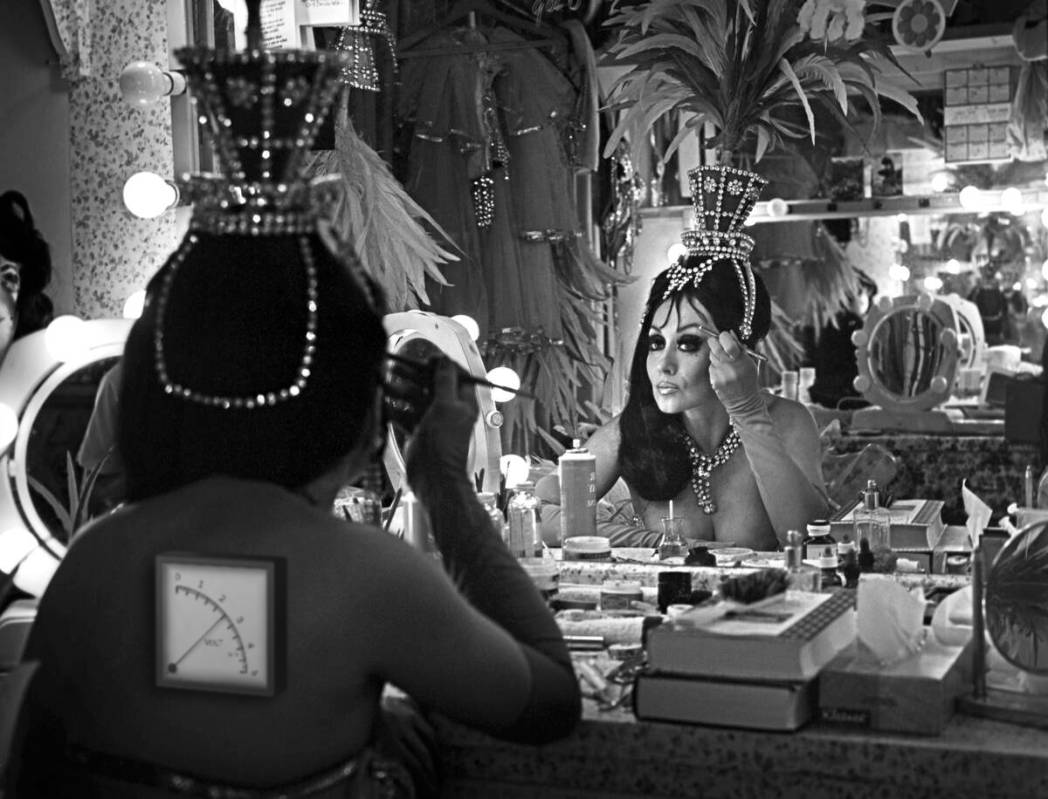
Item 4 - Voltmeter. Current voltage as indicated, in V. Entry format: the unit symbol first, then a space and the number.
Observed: V 2.5
